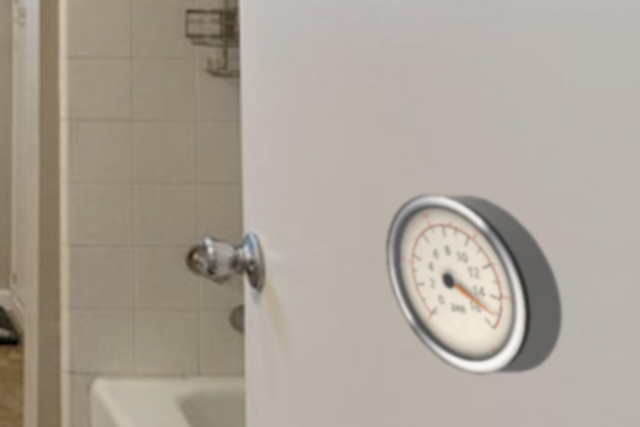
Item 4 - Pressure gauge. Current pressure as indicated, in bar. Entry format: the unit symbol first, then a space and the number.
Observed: bar 15
